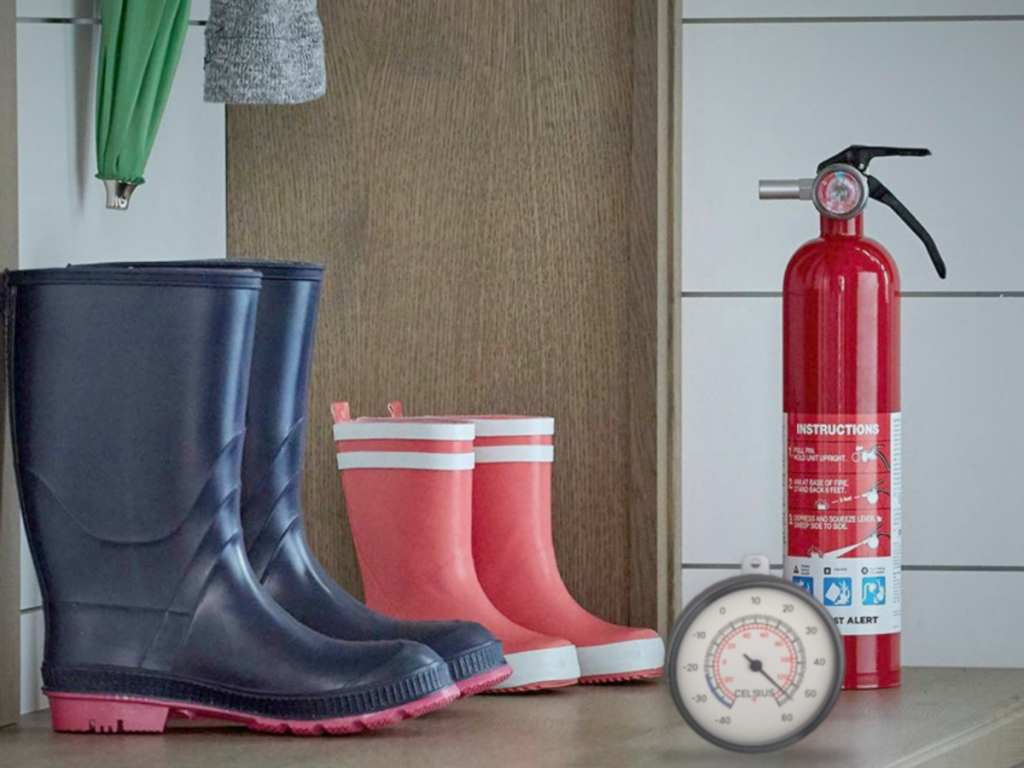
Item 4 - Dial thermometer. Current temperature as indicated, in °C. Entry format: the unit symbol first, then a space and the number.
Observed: °C 55
